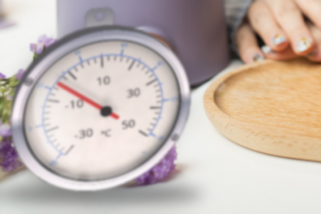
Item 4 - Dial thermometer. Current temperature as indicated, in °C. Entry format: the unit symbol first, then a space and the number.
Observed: °C -4
